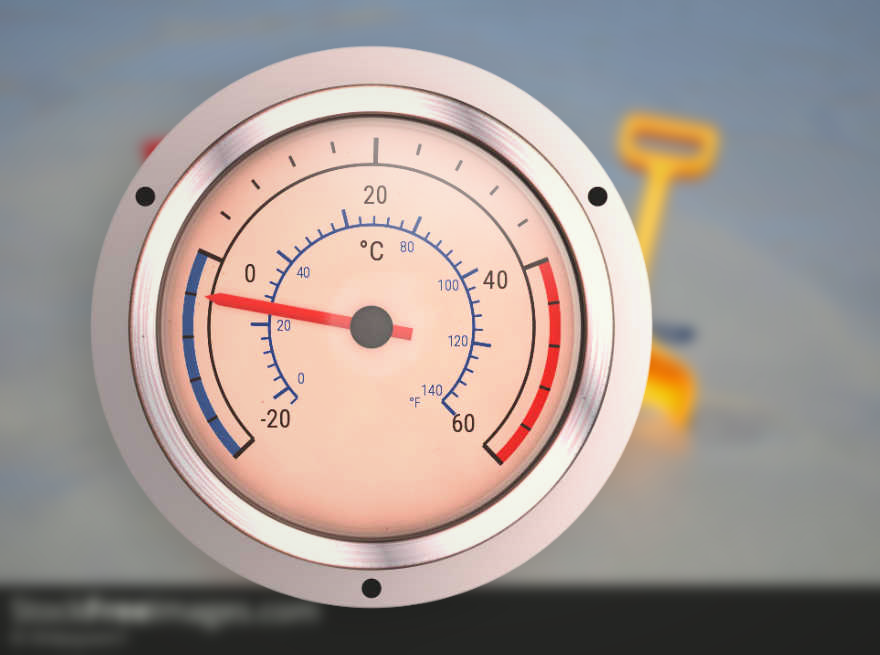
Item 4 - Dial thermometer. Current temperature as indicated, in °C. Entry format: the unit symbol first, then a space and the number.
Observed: °C -4
